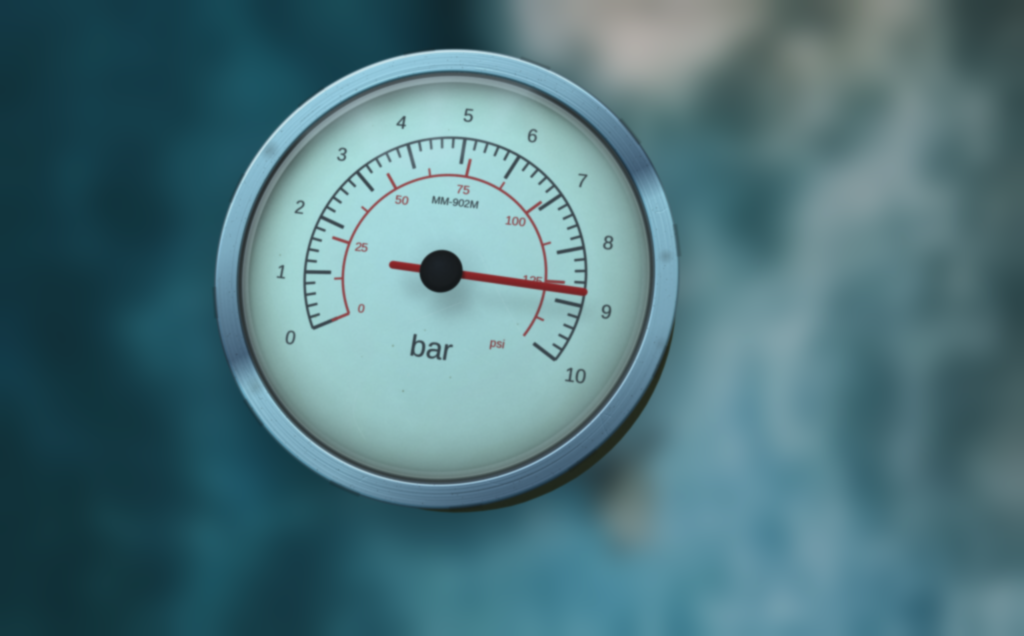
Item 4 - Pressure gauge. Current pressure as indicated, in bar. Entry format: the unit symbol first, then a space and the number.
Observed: bar 8.8
